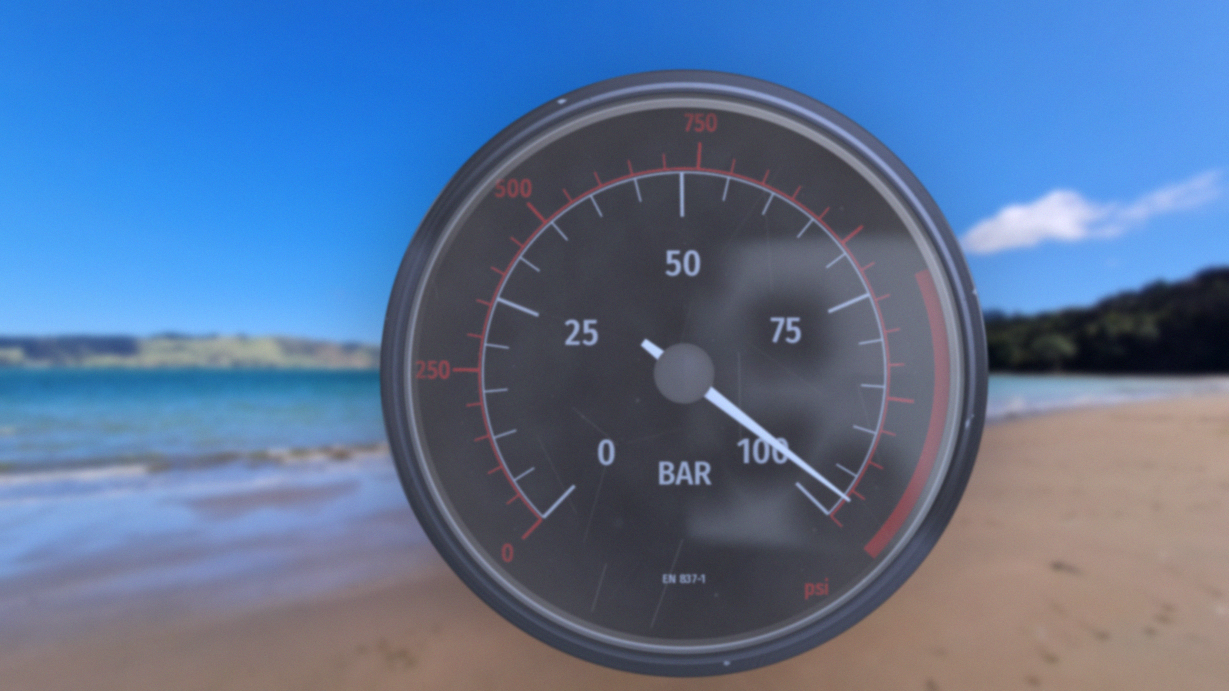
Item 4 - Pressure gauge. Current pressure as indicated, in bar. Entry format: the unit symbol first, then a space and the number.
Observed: bar 97.5
